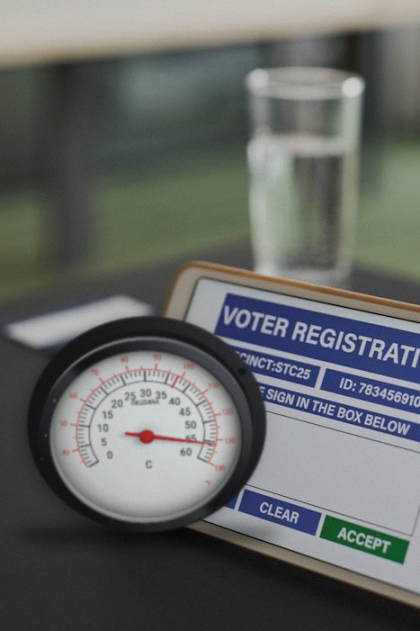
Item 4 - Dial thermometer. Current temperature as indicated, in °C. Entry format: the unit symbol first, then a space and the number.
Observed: °C 55
